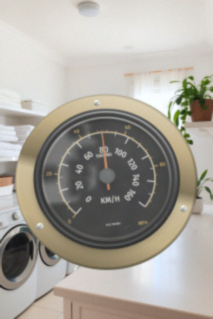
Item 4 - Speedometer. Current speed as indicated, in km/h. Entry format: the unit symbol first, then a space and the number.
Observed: km/h 80
